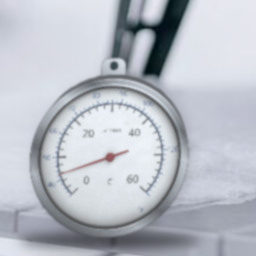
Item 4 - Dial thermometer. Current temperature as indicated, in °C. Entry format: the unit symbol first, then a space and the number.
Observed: °C 6
